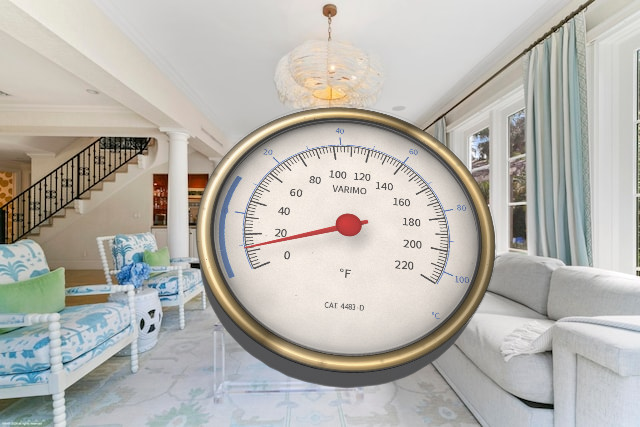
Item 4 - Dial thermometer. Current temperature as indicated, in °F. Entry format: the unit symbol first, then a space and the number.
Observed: °F 10
